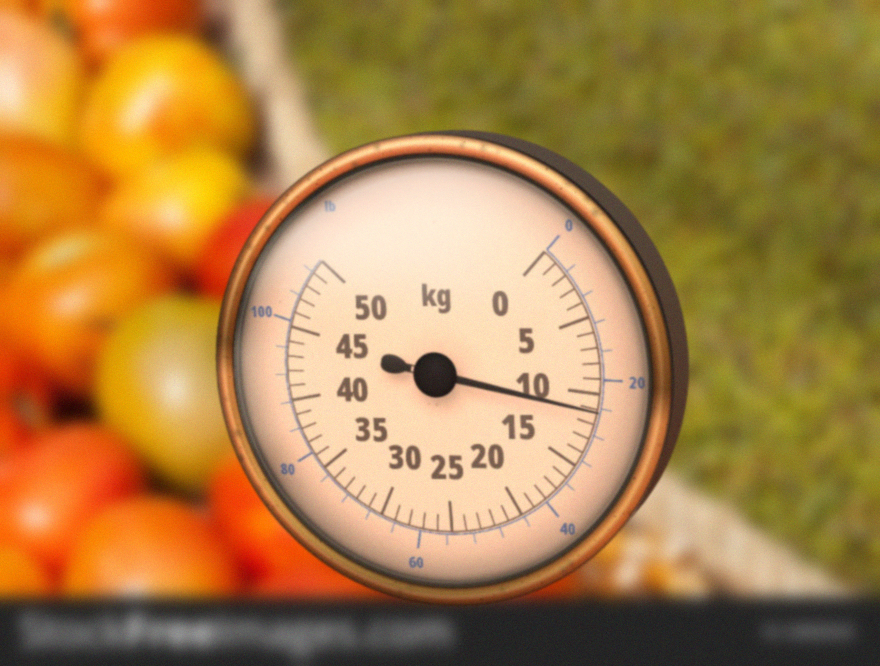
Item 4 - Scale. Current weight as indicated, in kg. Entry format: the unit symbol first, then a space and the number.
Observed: kg 11
